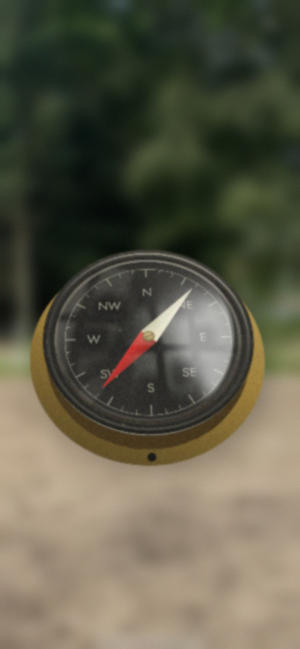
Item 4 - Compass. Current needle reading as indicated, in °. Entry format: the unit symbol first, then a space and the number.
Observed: ° 220
